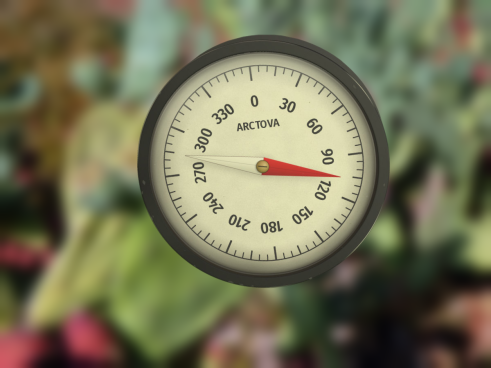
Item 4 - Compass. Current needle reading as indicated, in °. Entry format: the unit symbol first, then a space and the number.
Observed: ° 105
